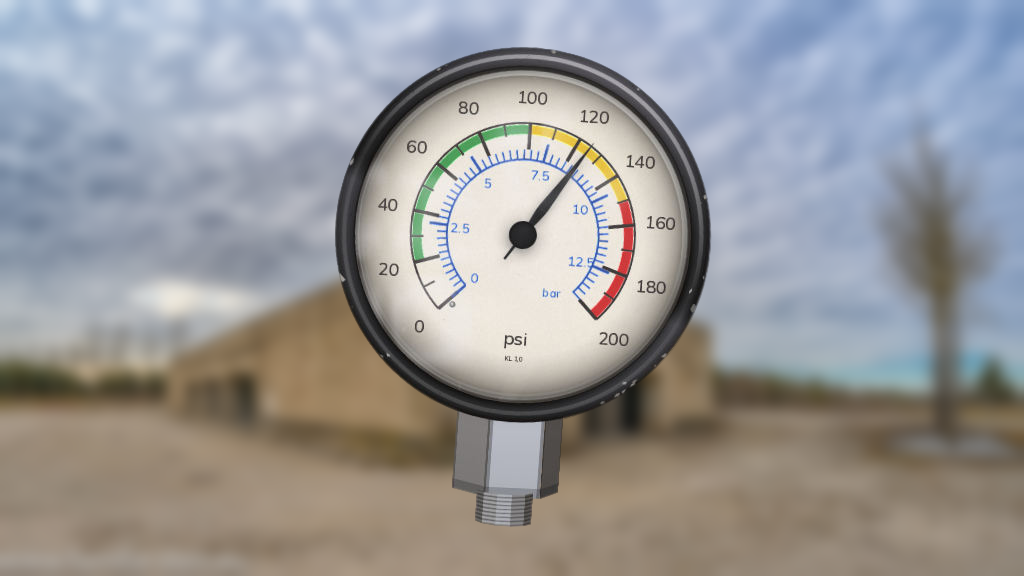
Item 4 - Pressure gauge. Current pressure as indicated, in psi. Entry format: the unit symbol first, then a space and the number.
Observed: psi 125
